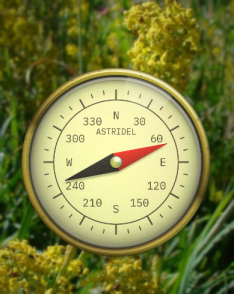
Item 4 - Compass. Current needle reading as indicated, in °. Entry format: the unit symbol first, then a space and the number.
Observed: ° 70
